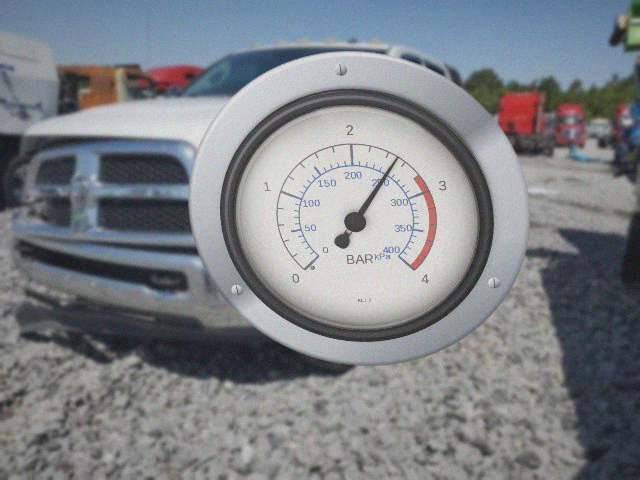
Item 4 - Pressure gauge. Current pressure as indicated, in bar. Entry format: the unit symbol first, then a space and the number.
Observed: bar 2.5
